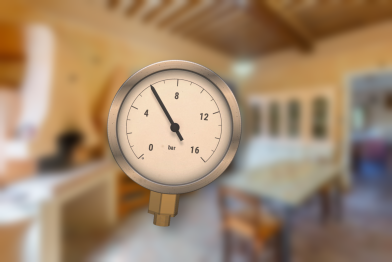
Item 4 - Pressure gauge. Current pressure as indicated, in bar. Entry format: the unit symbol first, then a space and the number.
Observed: bar 6
